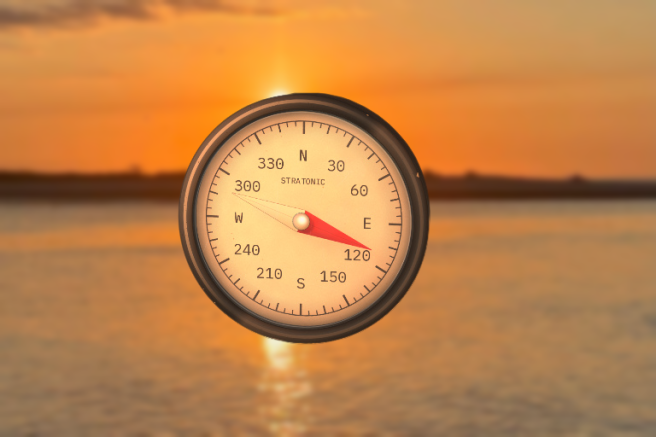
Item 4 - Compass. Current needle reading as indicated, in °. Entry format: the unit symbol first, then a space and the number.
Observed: ° 110
